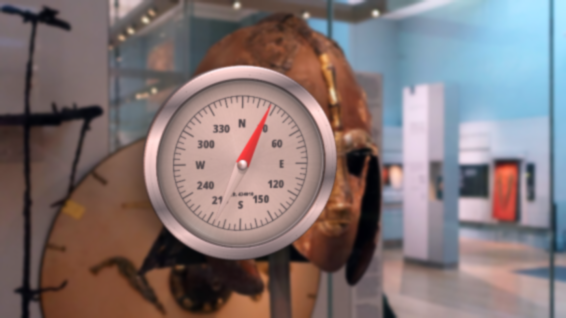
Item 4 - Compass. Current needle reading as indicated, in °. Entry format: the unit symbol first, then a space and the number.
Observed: ° 25
